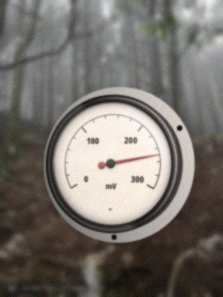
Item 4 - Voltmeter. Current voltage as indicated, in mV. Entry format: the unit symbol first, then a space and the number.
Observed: mV 250
